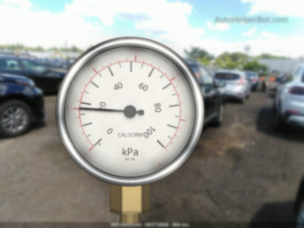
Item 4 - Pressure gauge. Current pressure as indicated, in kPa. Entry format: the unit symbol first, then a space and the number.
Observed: kPa 17.5
